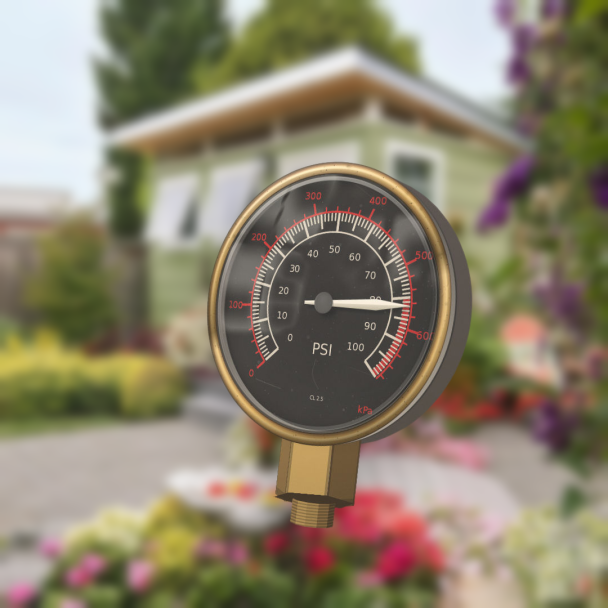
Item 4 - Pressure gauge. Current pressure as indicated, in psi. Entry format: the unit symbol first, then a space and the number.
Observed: psi 82
